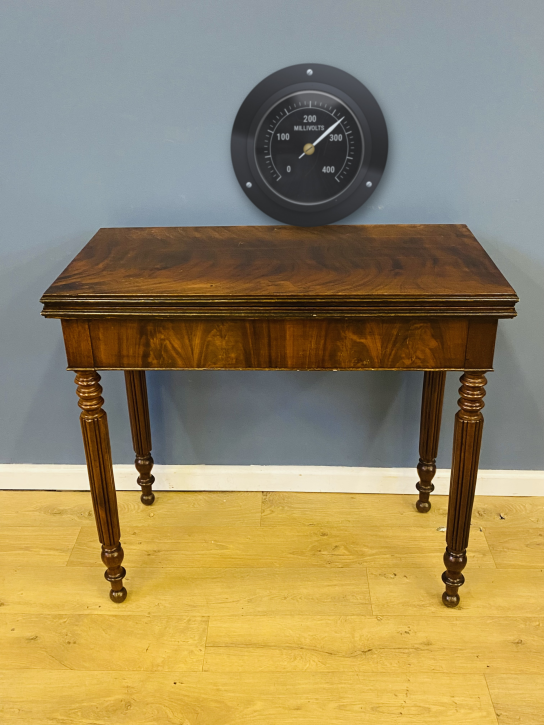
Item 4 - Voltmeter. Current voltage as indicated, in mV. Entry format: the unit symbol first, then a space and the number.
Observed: mV 270
